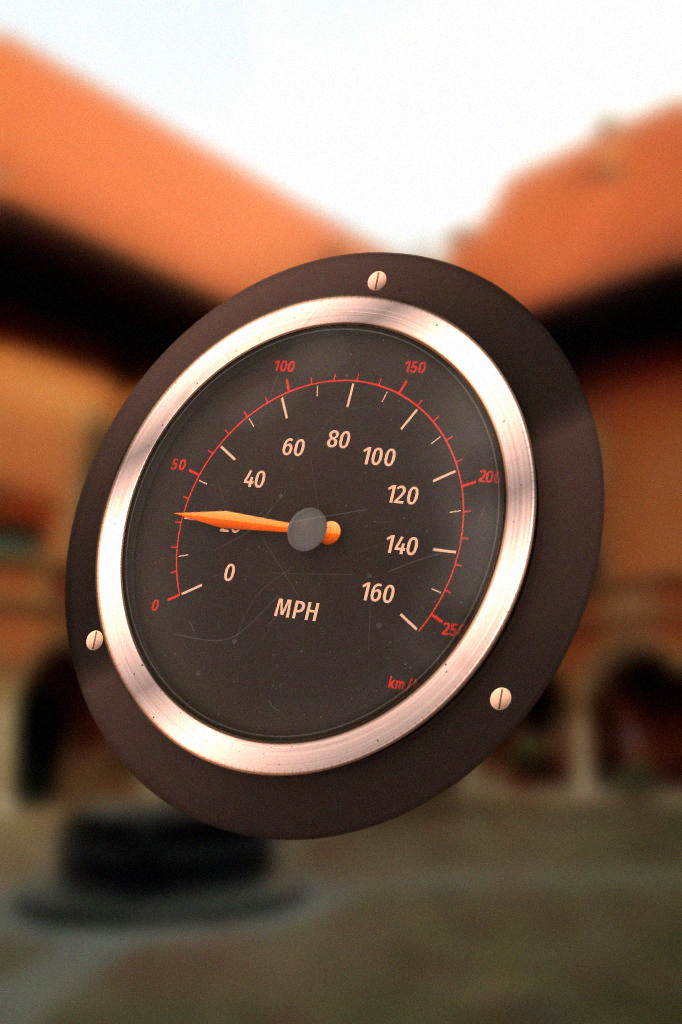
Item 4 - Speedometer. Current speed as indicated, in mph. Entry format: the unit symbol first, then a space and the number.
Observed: mph 20
